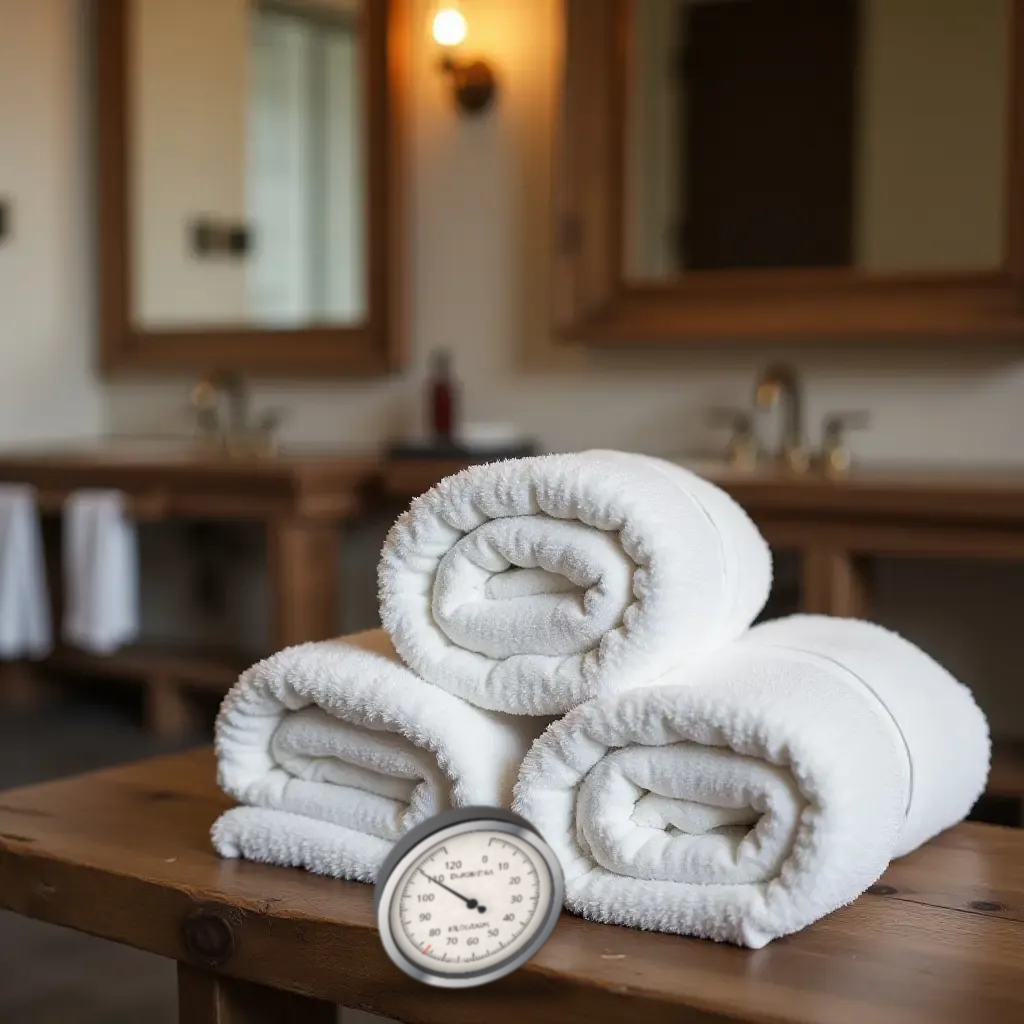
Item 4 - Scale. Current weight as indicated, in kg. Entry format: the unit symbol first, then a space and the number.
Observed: kg 110
